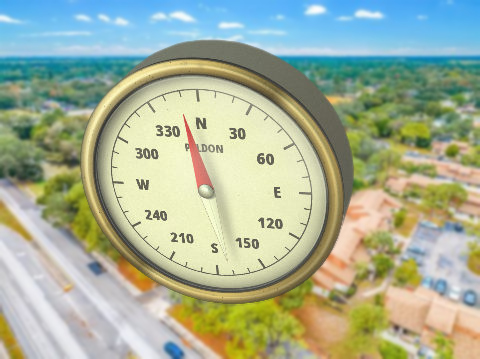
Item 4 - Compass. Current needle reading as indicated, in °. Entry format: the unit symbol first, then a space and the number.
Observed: ° 350
